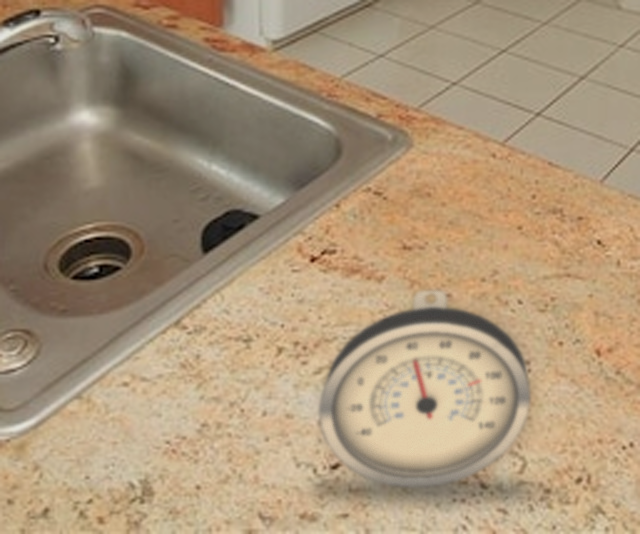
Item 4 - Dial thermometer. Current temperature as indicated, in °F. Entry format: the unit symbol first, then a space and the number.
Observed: °F 40
